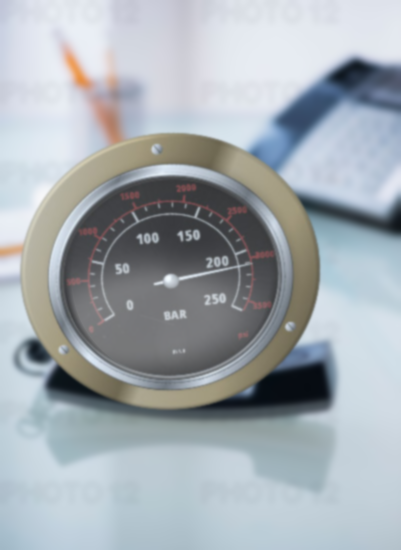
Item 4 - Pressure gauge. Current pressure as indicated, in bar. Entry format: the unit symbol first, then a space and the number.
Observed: bar 210
